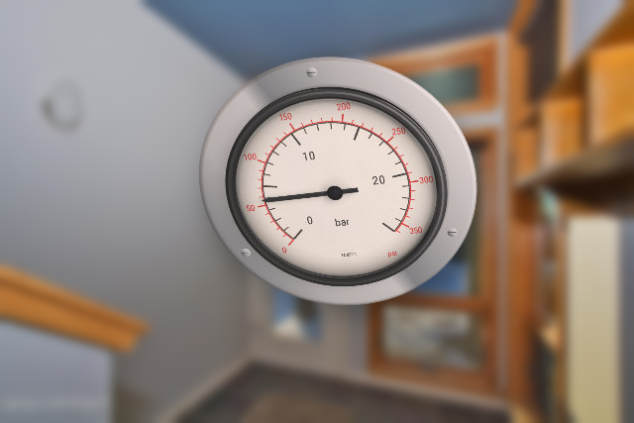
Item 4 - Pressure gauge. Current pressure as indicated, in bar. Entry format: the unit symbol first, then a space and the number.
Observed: bar 4
